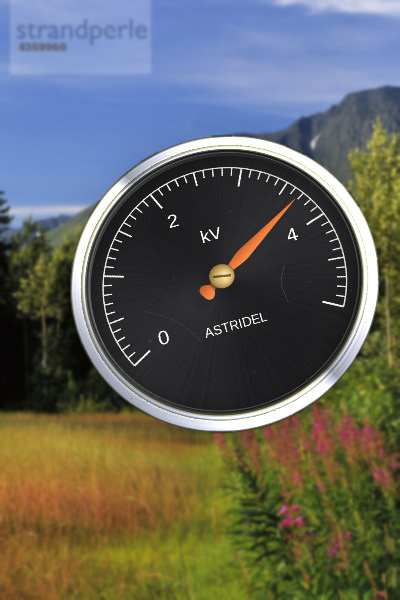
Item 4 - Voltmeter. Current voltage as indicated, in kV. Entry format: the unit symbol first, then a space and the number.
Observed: kV 3.7
